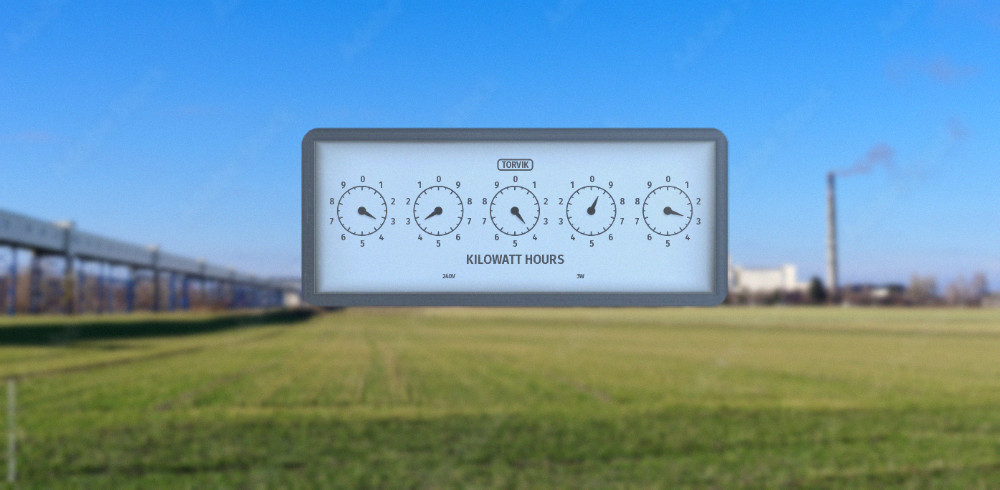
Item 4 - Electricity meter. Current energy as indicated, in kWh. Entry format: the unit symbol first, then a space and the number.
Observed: kWh 33393
